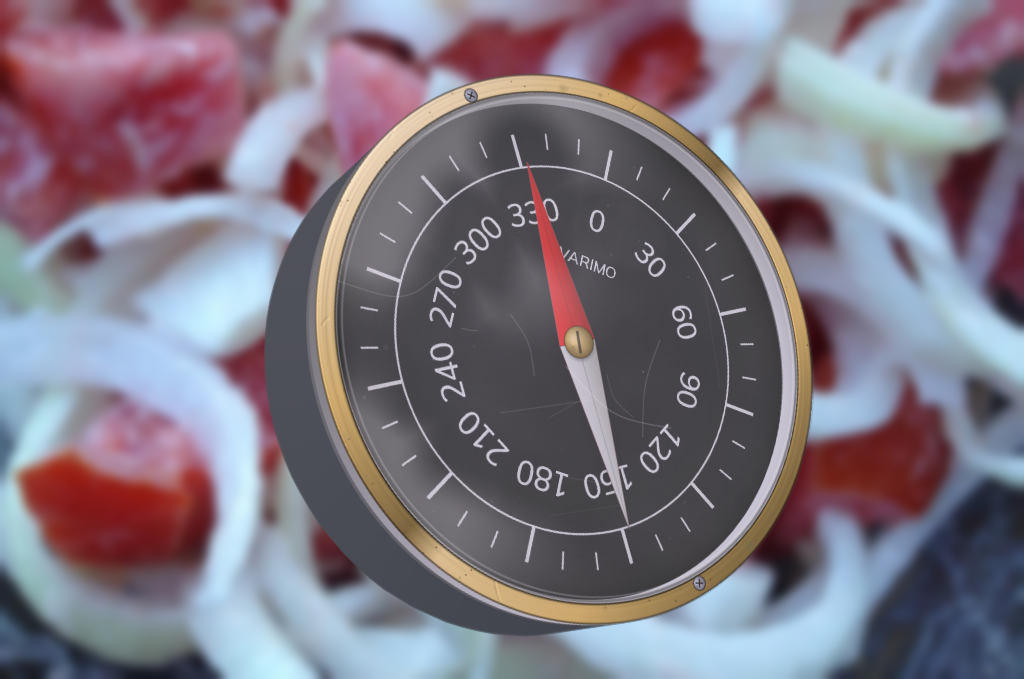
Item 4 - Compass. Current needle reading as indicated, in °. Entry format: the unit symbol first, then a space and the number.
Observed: ° 330
